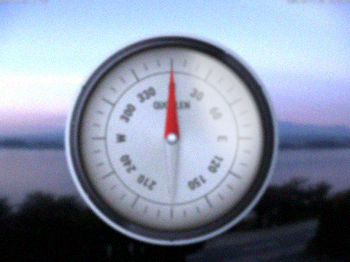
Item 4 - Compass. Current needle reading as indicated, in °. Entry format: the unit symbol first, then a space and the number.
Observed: ° 0
